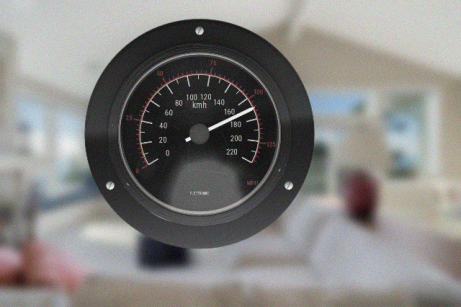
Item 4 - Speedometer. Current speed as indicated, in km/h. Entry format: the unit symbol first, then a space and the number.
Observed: km/h 170
